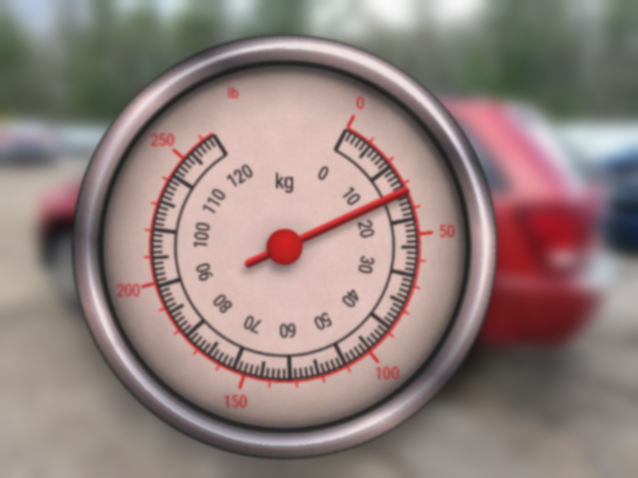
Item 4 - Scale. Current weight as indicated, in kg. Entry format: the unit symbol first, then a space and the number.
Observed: kg 15
